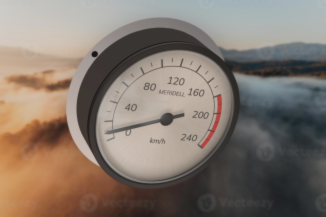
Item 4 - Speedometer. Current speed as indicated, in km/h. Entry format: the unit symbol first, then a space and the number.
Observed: km/h 10
